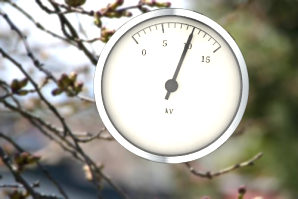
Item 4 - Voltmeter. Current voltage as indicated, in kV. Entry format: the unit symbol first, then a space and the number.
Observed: kV 10
